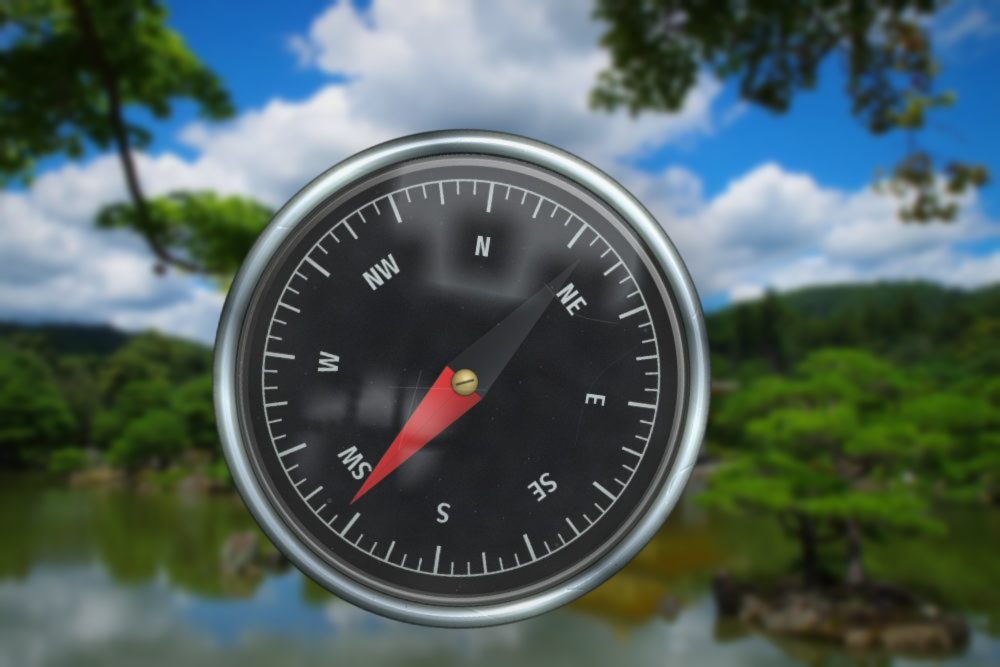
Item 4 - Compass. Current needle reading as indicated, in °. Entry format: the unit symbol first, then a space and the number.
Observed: ° 215
